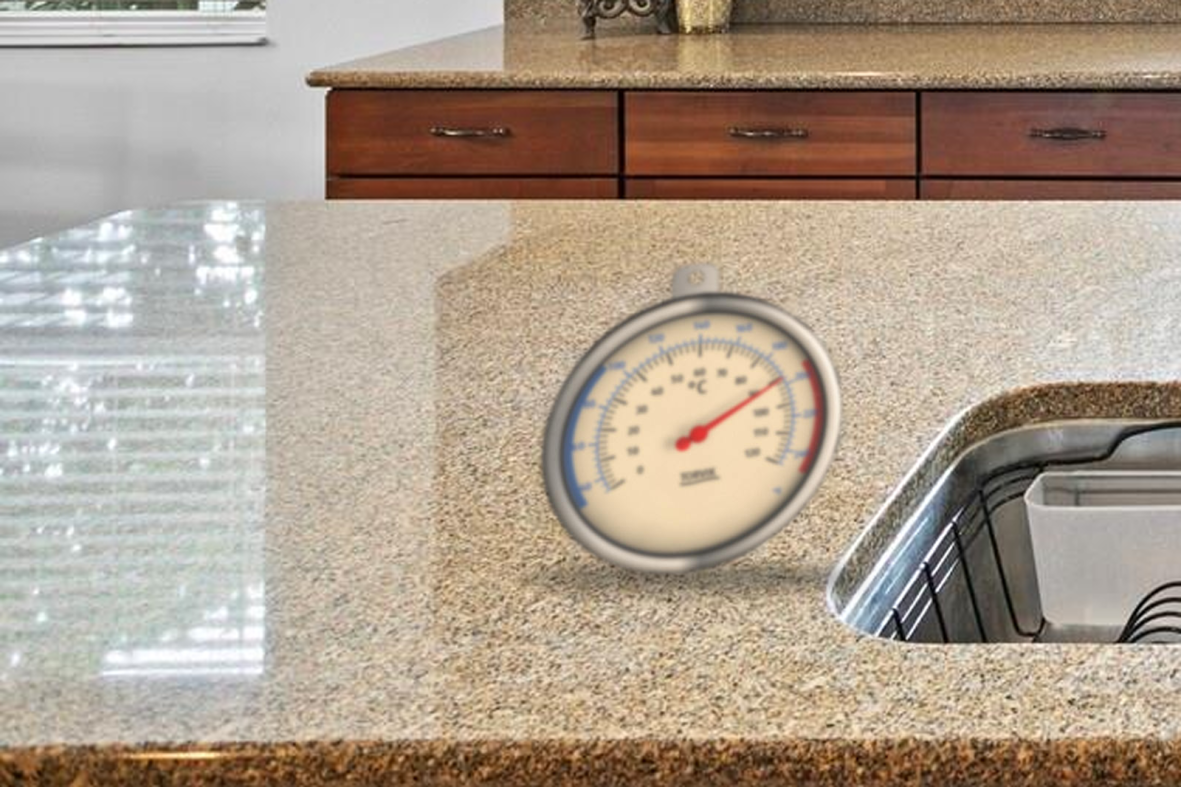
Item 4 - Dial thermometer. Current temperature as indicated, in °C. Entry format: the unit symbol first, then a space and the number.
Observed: °C 90
